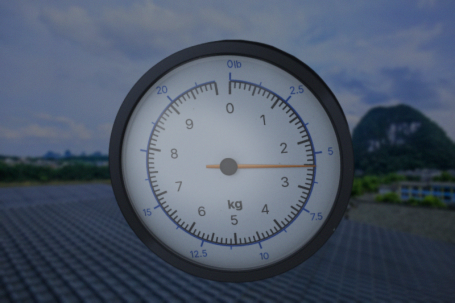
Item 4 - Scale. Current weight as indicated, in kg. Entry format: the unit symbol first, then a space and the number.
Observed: kg 2.5
